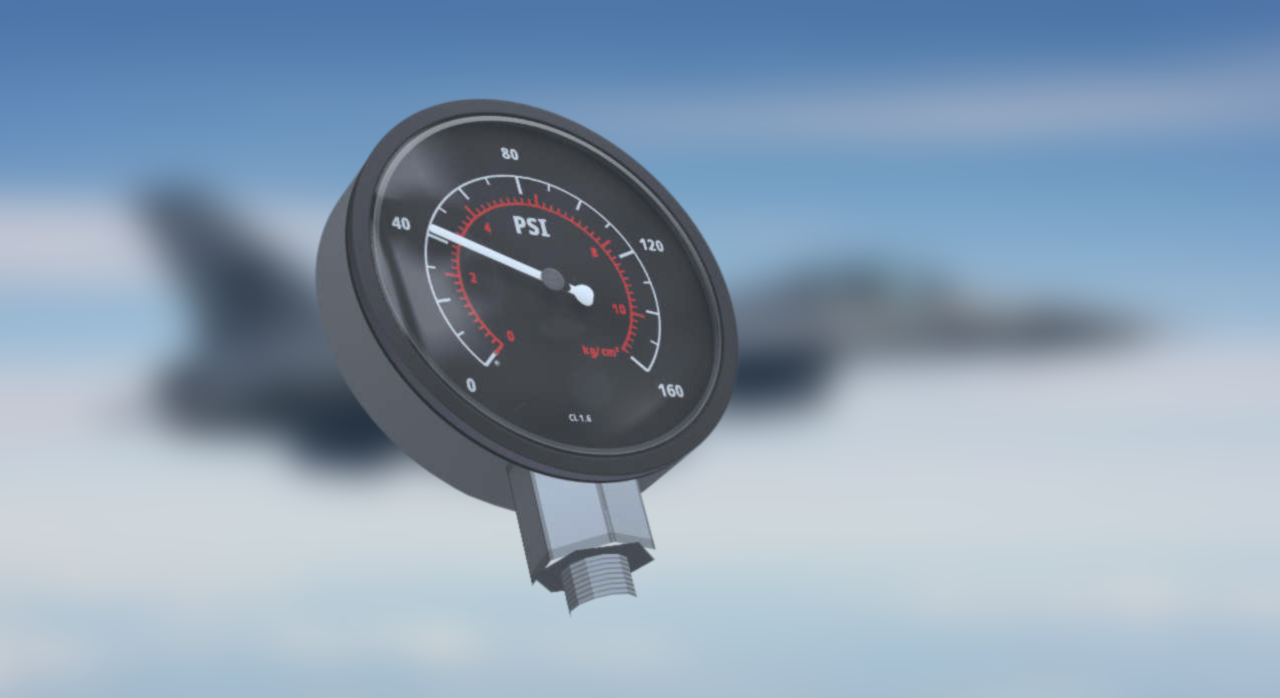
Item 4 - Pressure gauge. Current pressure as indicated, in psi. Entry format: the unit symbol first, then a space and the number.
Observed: psi 40
